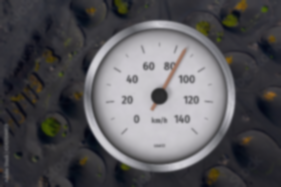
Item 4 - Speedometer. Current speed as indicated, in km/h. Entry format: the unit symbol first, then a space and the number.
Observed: km/h 85
